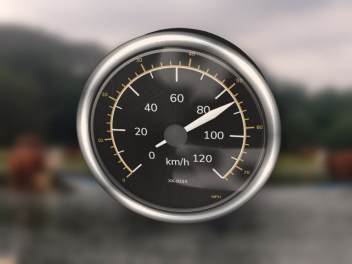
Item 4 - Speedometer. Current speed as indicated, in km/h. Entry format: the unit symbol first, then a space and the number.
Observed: km/h 85
